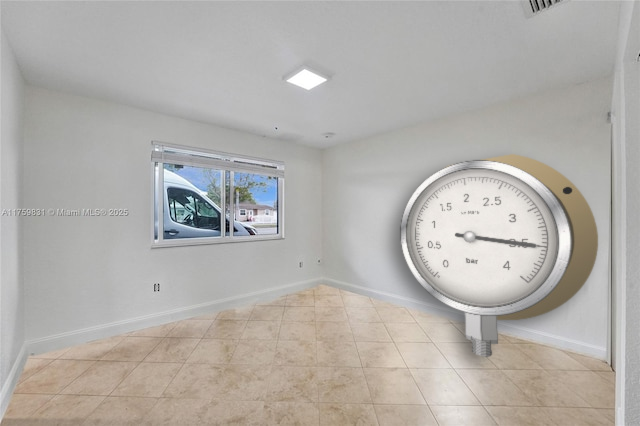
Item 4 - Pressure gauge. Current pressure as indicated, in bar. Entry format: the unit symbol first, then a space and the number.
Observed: bar 3.5
